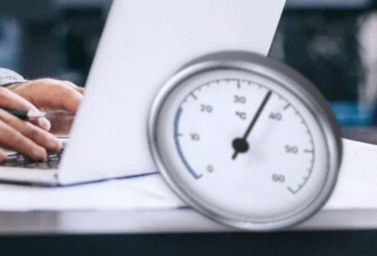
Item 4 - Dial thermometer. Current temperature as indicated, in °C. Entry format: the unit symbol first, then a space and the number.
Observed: °C 36
